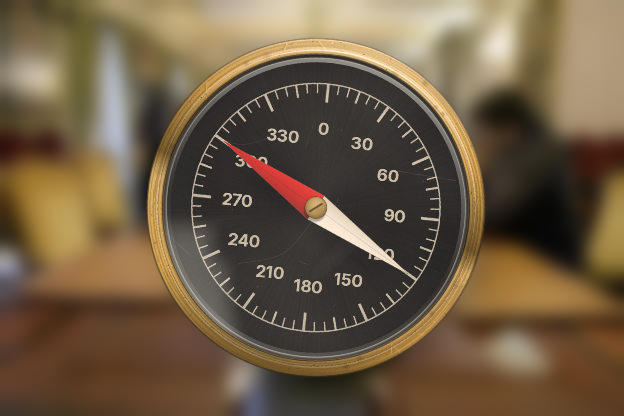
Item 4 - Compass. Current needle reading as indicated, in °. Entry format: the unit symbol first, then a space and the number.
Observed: ° 300
